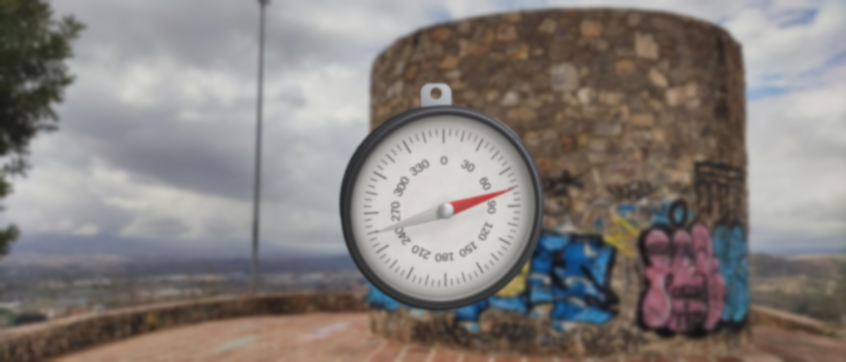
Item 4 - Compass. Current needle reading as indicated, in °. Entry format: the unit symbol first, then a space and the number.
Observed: ° 75
